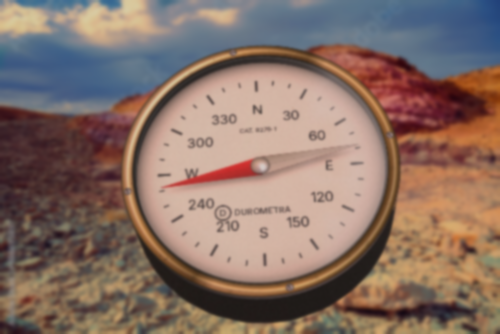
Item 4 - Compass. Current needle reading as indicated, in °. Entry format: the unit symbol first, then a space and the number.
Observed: ° 260
